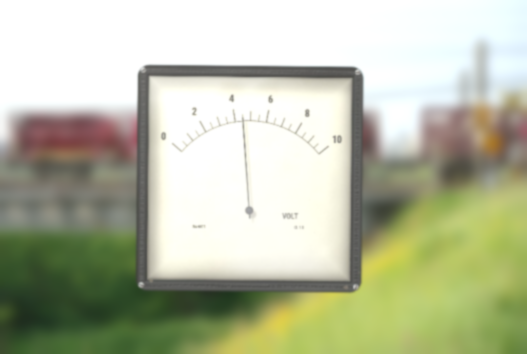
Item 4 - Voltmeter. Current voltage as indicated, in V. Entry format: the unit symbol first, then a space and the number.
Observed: V 4.5
